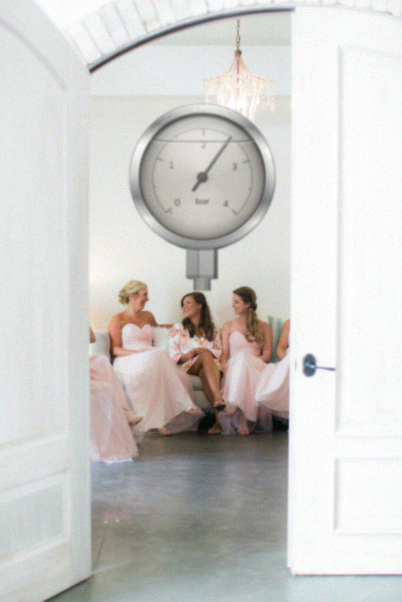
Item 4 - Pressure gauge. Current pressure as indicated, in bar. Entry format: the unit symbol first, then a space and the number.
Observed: bar 2.5
